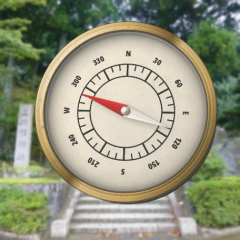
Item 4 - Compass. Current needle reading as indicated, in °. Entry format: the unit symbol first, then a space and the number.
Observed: ° 290
